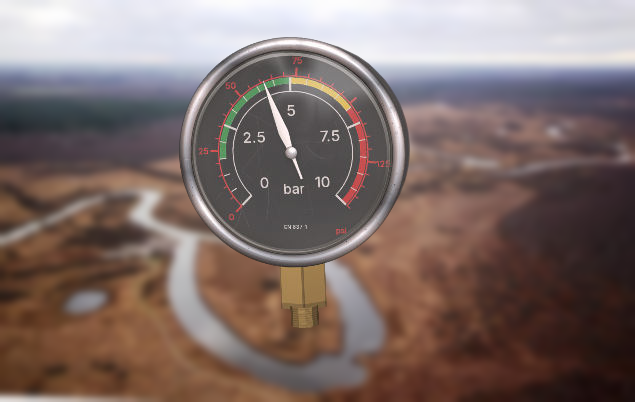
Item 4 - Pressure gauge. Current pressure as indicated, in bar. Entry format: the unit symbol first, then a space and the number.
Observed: bar 4.25
